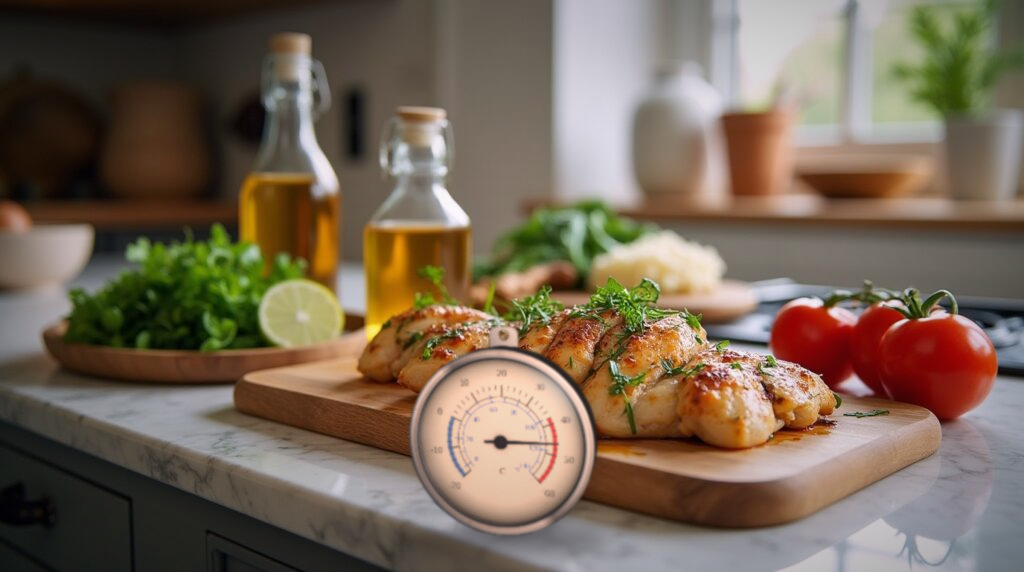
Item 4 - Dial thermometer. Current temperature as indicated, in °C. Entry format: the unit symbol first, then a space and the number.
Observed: °C 46
